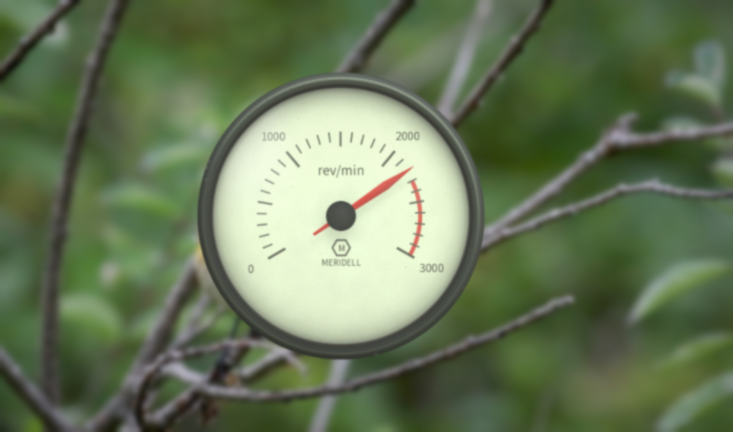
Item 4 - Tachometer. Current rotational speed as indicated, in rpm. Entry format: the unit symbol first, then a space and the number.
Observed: rpm 2200
